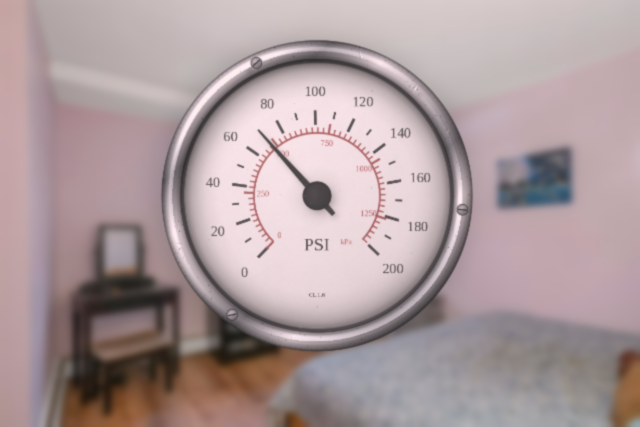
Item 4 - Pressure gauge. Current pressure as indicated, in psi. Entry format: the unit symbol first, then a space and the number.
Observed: psi 70
